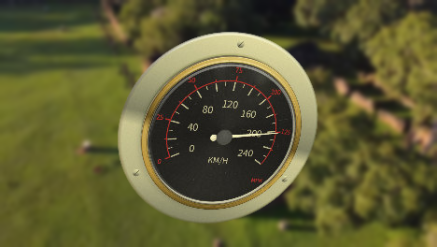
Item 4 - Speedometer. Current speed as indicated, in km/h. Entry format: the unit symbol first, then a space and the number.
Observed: km/h 200
